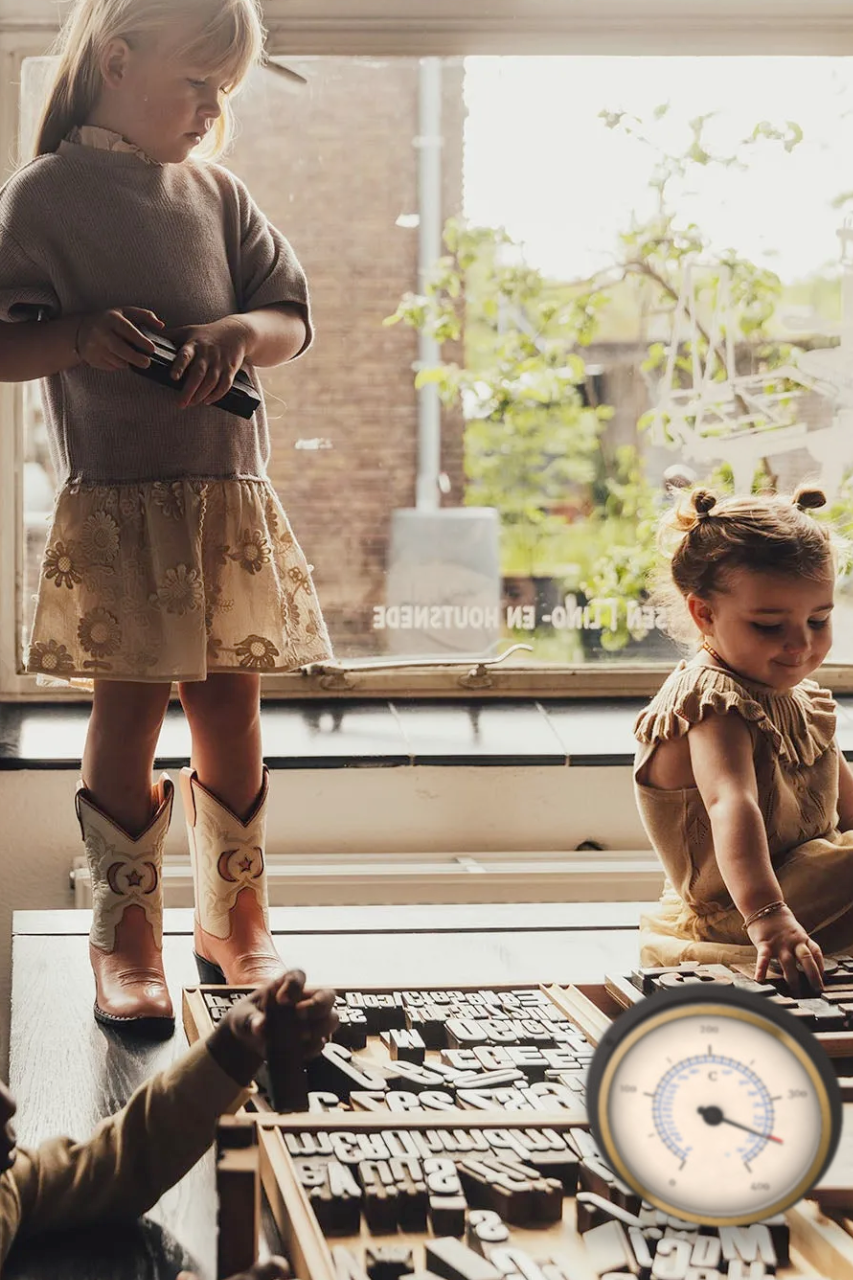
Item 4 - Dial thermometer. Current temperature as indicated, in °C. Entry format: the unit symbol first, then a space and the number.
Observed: °C 350
